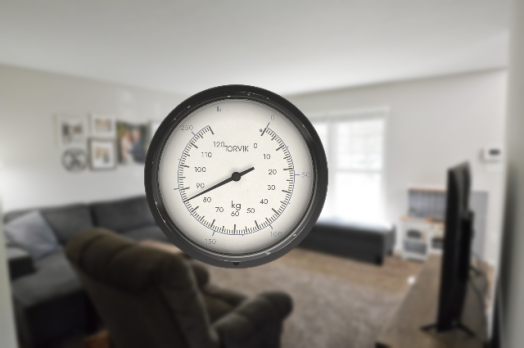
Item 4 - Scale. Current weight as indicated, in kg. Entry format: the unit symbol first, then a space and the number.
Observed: kg 85
